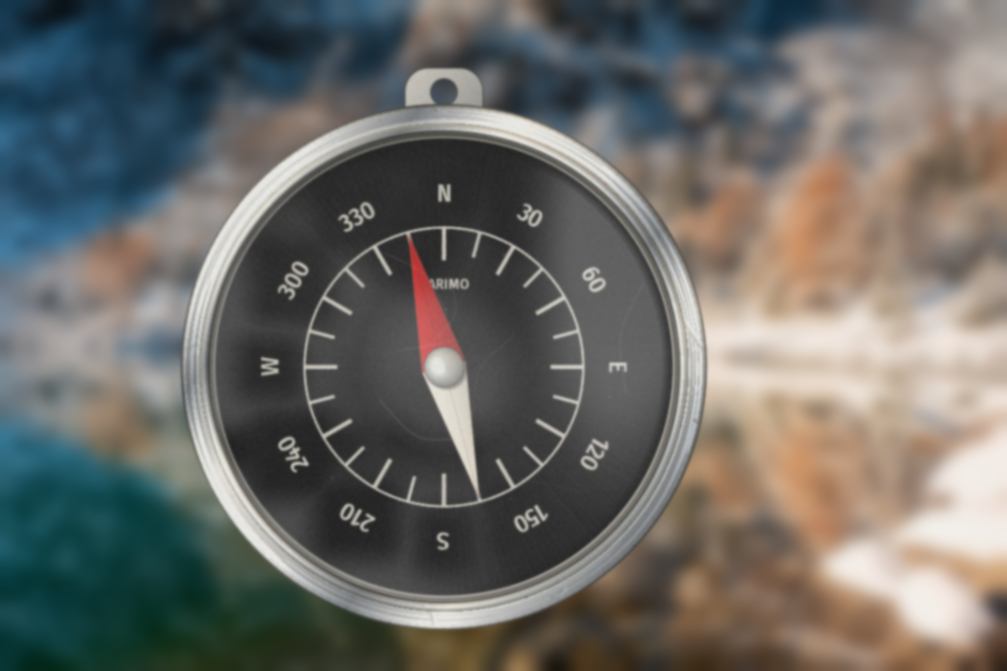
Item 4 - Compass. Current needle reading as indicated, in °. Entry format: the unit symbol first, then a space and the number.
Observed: ° 345
